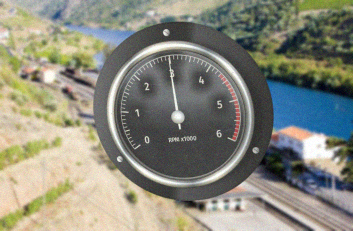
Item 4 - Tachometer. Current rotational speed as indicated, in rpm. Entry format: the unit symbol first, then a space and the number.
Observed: rpm 3000
